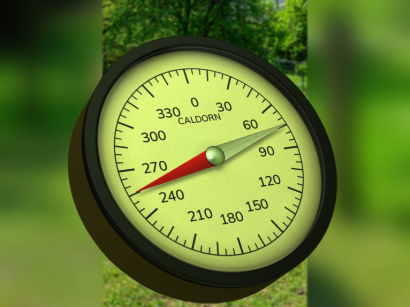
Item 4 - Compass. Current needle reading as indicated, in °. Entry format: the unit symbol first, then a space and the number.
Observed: ° 255
